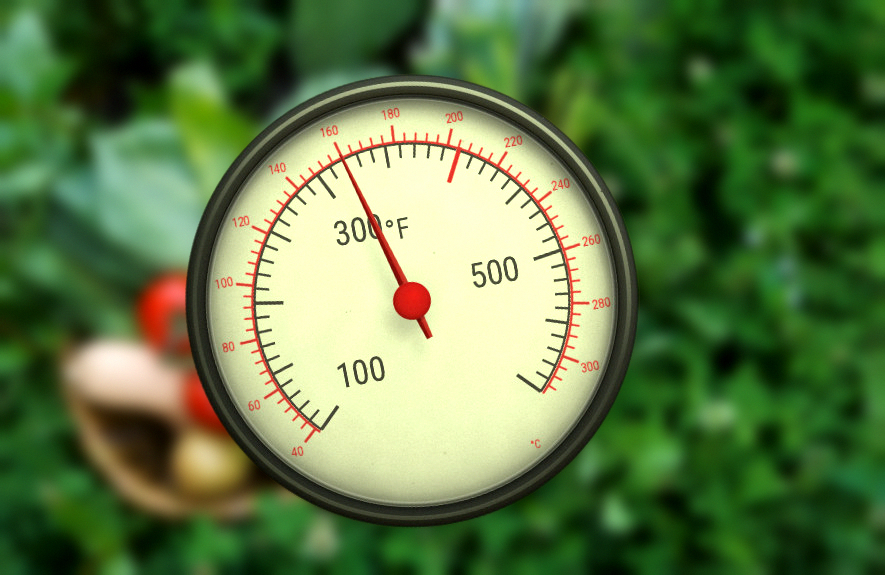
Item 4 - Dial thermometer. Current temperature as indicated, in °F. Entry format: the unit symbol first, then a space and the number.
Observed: °F 320
